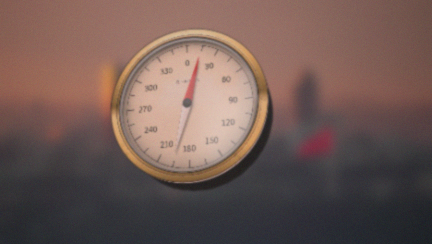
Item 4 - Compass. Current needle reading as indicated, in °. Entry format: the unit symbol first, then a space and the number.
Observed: ° 15
